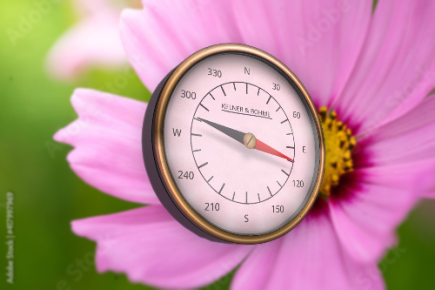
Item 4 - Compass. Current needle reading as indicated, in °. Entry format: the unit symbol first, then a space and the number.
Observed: ° 105
